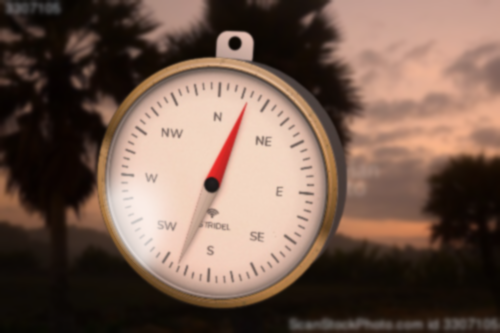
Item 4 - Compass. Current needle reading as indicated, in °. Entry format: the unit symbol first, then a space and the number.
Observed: ° 20
